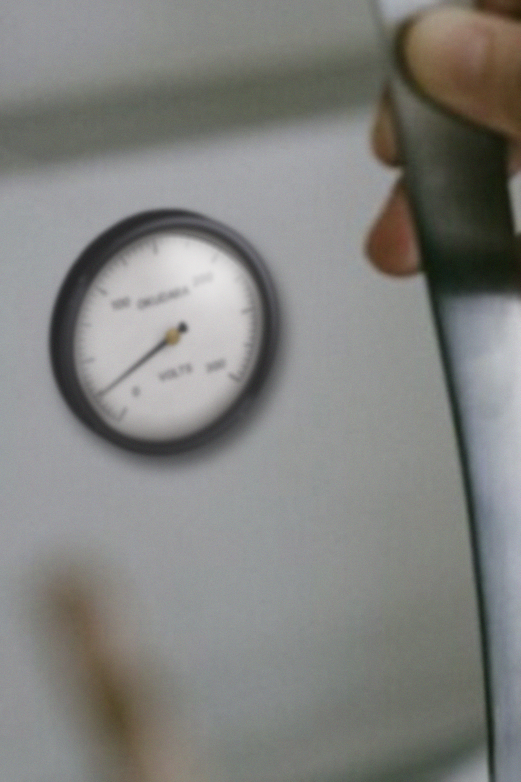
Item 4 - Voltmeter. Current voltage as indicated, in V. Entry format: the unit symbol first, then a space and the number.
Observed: V 25
